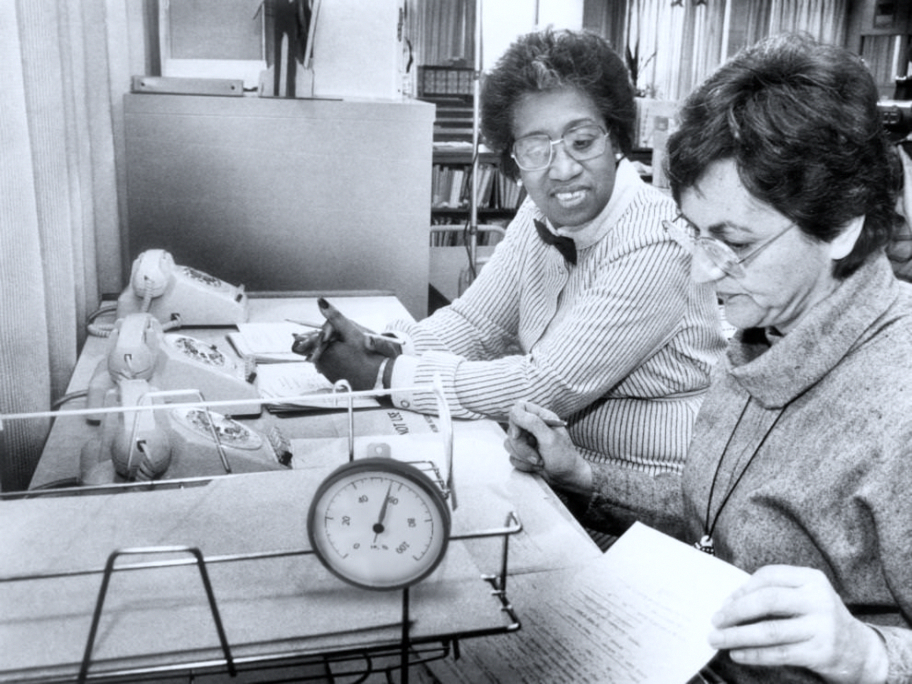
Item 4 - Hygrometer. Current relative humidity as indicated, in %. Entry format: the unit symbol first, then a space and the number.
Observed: % 56
